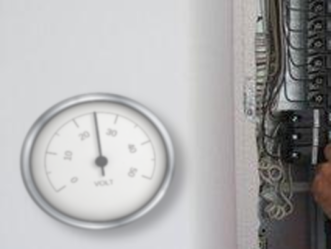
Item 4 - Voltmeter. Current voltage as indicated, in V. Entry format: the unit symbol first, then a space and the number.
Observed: V 25
